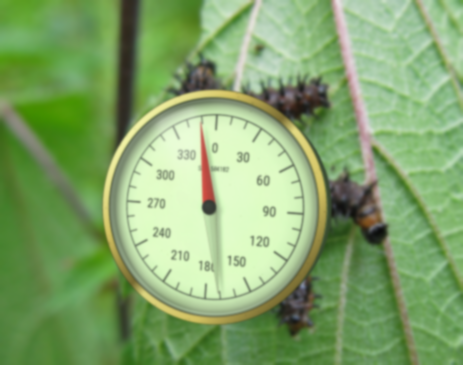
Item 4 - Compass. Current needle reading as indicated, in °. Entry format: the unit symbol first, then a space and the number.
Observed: ° 350
